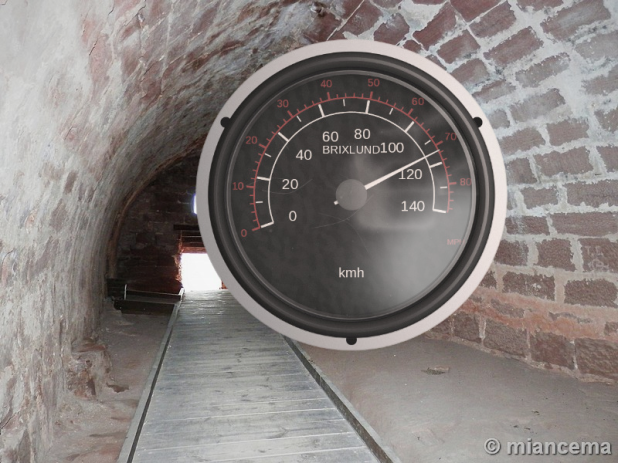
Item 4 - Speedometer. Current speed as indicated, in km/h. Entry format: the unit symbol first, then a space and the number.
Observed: km/h 115
